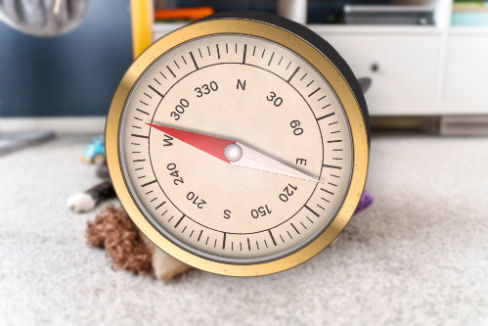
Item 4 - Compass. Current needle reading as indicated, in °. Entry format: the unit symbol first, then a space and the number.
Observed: ° 280
